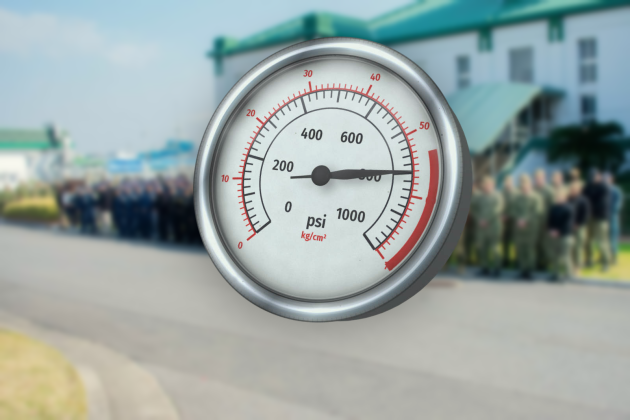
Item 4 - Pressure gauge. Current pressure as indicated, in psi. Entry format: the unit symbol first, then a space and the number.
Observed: psi 800
